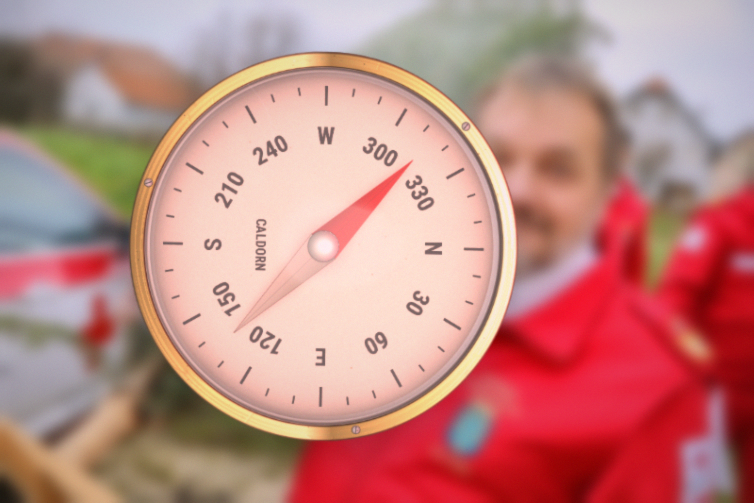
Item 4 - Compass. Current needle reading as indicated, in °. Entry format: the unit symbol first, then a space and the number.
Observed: ° 315
